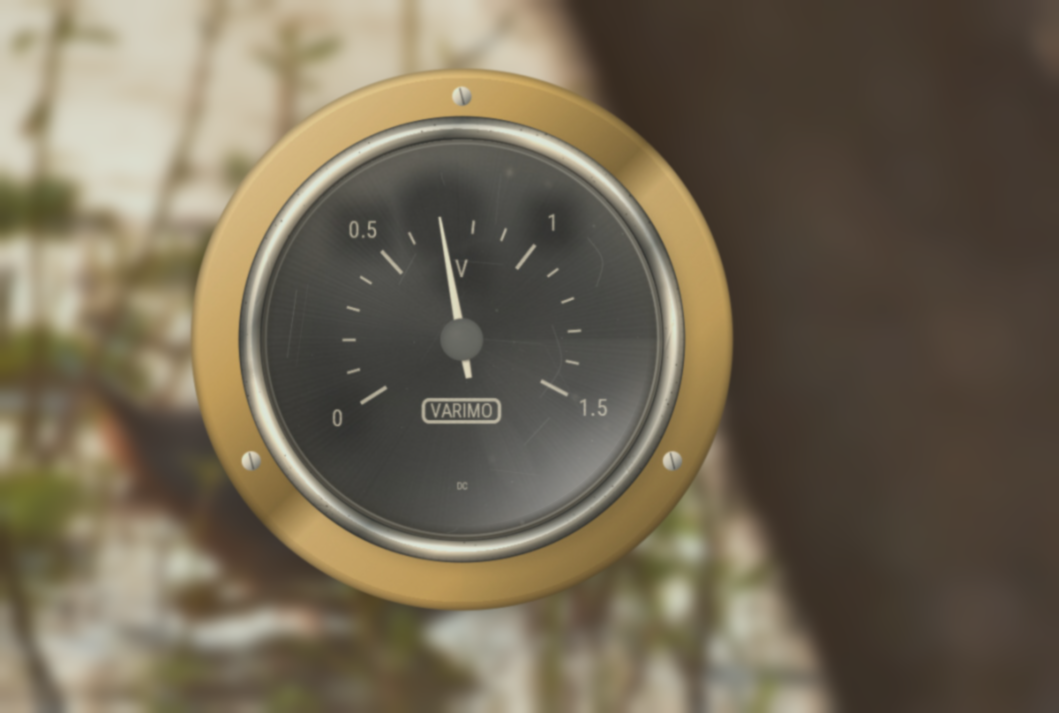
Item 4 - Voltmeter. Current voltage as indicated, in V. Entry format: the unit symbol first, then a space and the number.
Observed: V 0.7
